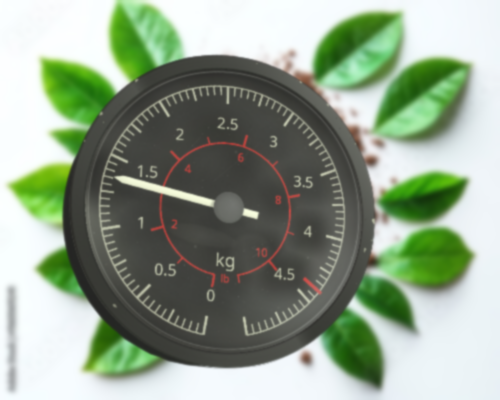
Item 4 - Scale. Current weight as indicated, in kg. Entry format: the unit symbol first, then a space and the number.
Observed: kg 1.35
